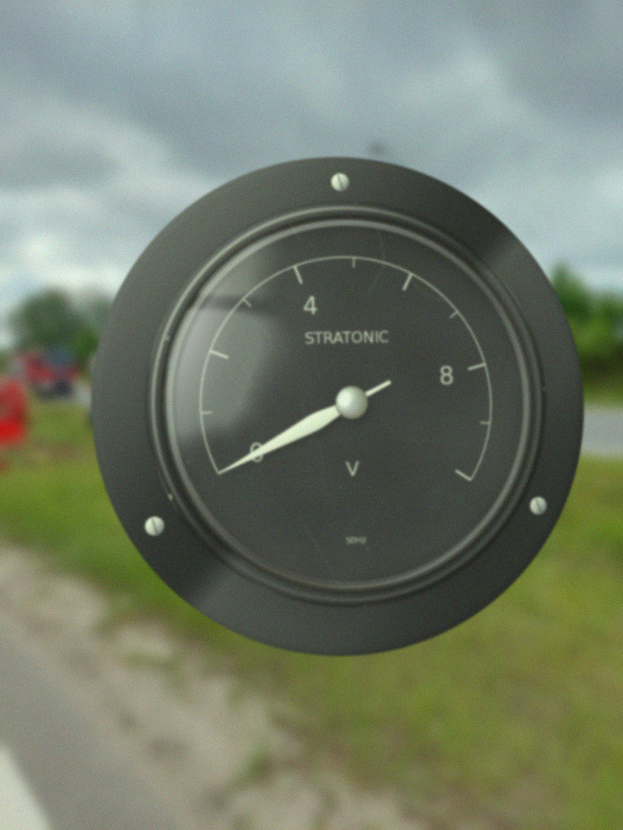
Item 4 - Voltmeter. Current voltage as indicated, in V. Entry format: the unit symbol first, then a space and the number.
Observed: V 0
